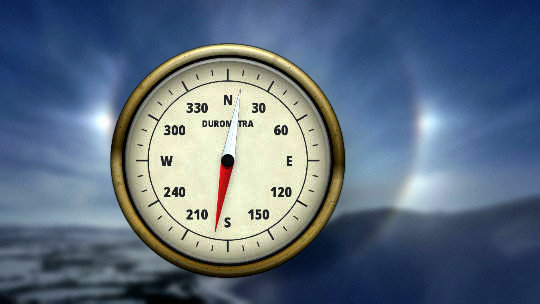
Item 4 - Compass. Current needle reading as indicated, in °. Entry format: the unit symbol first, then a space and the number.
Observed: ° 190
